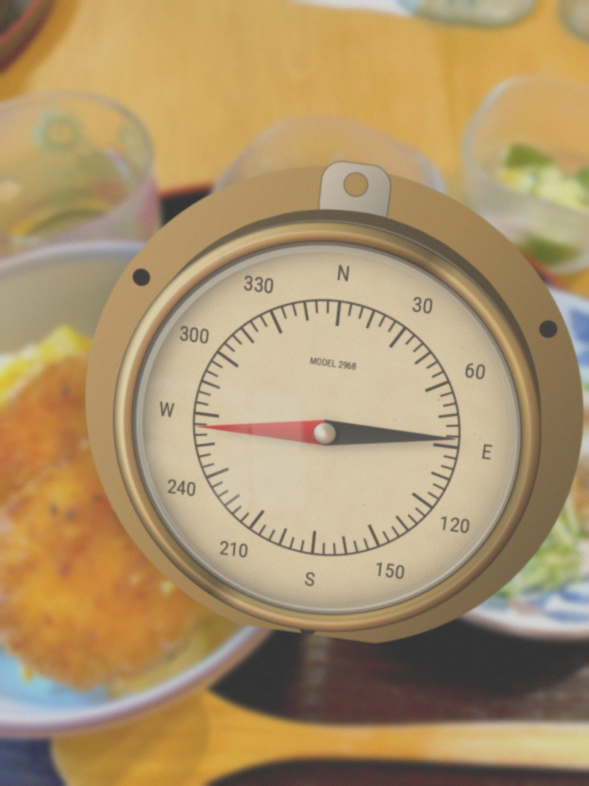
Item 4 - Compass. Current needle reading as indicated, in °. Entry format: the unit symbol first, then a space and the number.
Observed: ° 265
